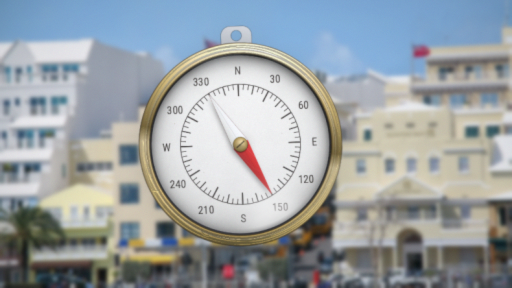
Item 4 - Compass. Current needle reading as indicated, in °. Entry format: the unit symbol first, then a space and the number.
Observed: ° 150
